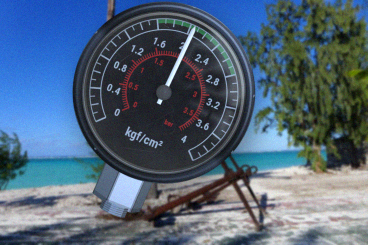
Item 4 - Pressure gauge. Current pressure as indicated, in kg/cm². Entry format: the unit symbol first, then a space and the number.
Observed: kg/cm² 2.05
